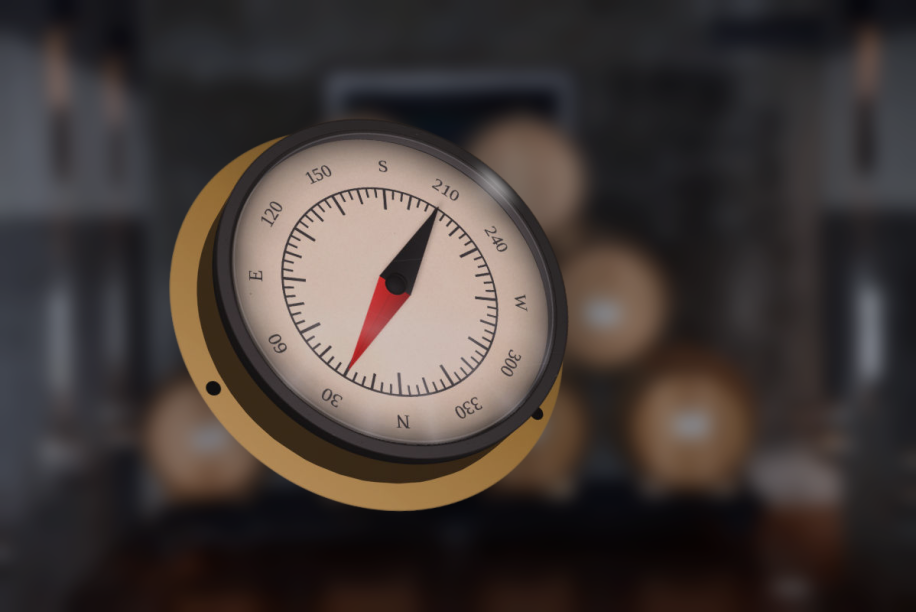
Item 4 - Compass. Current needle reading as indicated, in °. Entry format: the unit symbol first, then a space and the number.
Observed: ° 30
